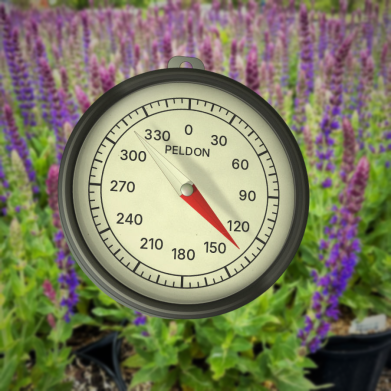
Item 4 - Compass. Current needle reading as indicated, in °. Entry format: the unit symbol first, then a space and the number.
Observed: ° 135
